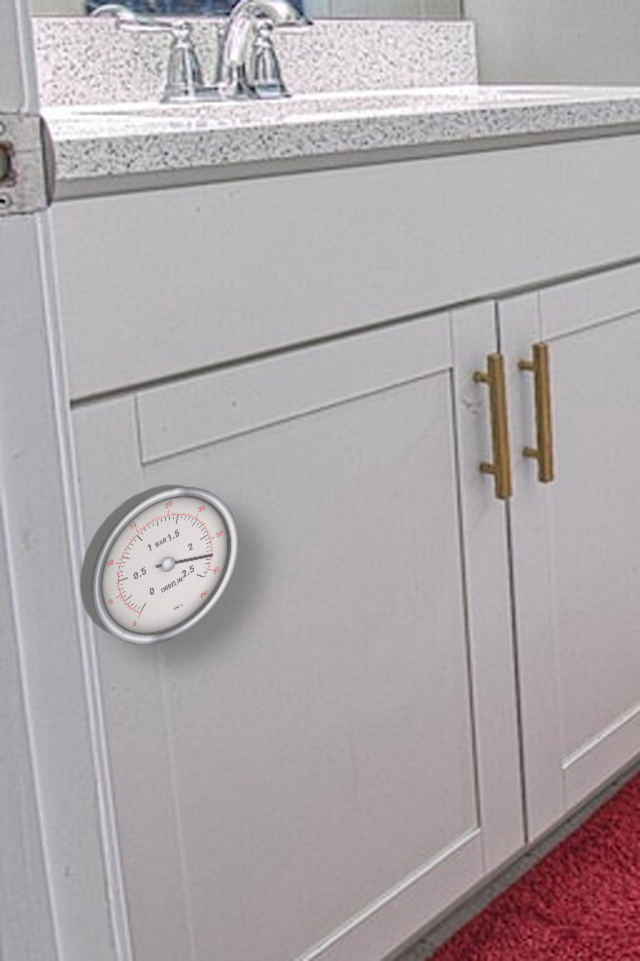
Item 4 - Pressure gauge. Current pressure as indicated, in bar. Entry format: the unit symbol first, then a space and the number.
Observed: bar 2.25
